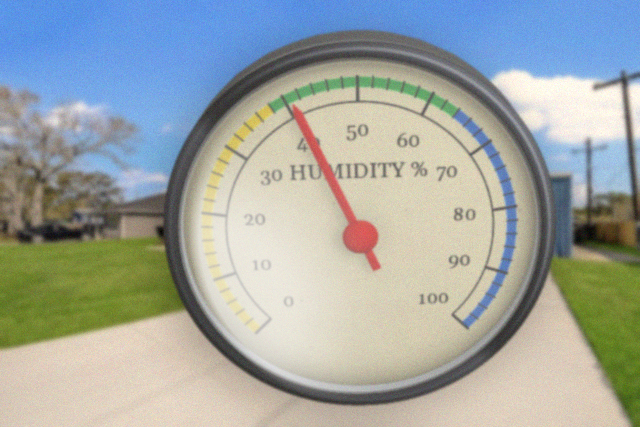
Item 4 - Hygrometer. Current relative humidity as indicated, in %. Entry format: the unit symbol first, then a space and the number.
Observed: % 41
